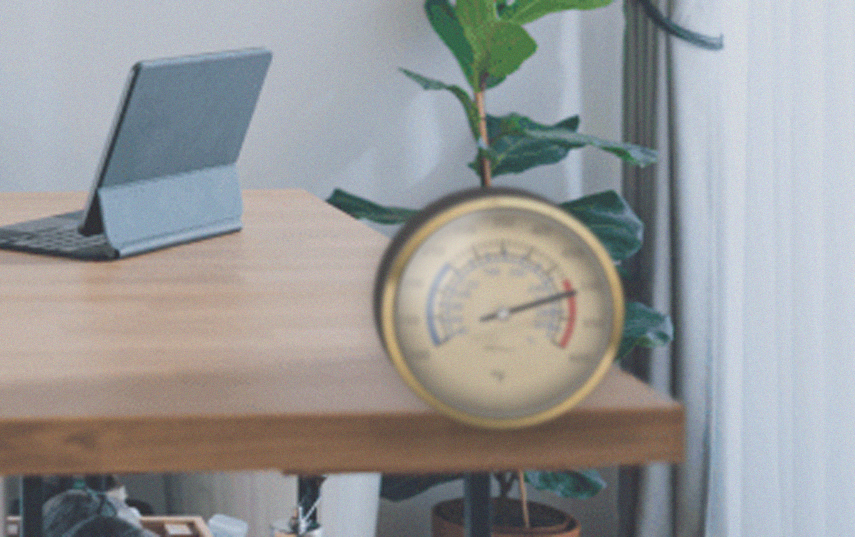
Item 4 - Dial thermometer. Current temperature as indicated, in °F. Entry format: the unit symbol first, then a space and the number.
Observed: °F 500
